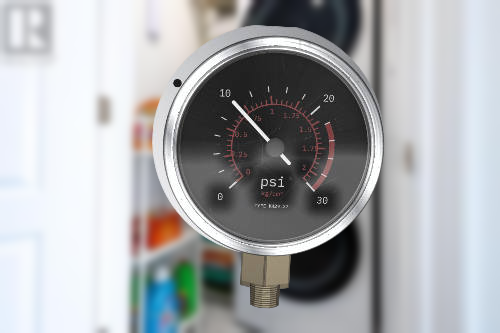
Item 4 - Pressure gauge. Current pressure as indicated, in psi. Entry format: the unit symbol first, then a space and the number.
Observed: psi 10
